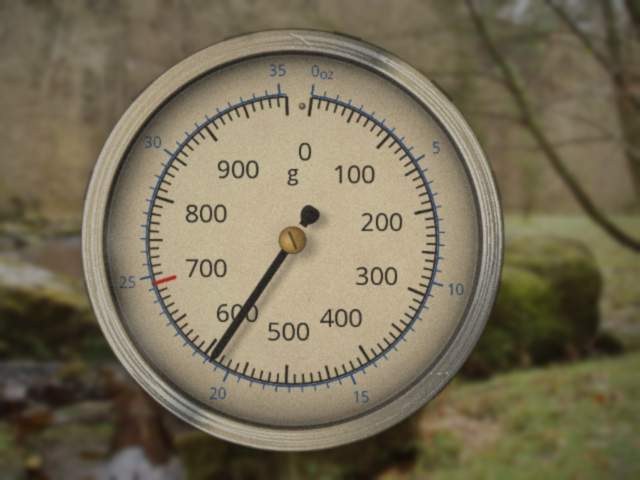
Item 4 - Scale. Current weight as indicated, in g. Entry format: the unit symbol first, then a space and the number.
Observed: g 590
